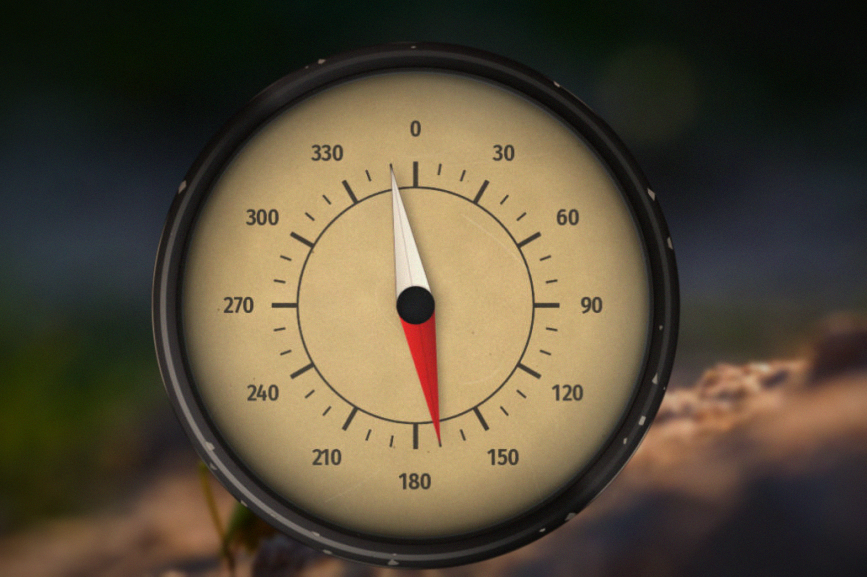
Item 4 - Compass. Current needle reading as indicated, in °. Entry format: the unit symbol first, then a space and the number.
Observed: ° 170
